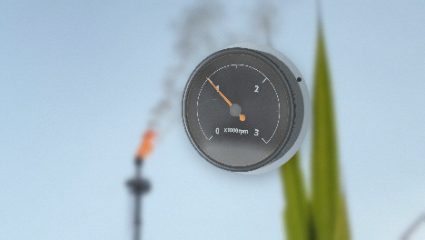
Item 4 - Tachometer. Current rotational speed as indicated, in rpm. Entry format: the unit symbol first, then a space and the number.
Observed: rpm 1000
